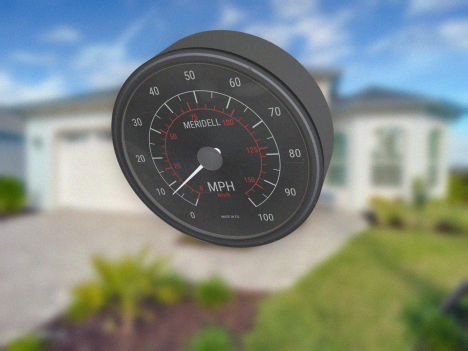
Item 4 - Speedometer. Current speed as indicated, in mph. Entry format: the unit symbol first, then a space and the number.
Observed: mph 7.5
